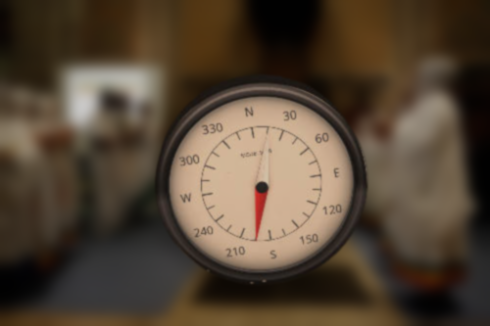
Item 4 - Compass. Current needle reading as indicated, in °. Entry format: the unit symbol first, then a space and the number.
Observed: ° 195
